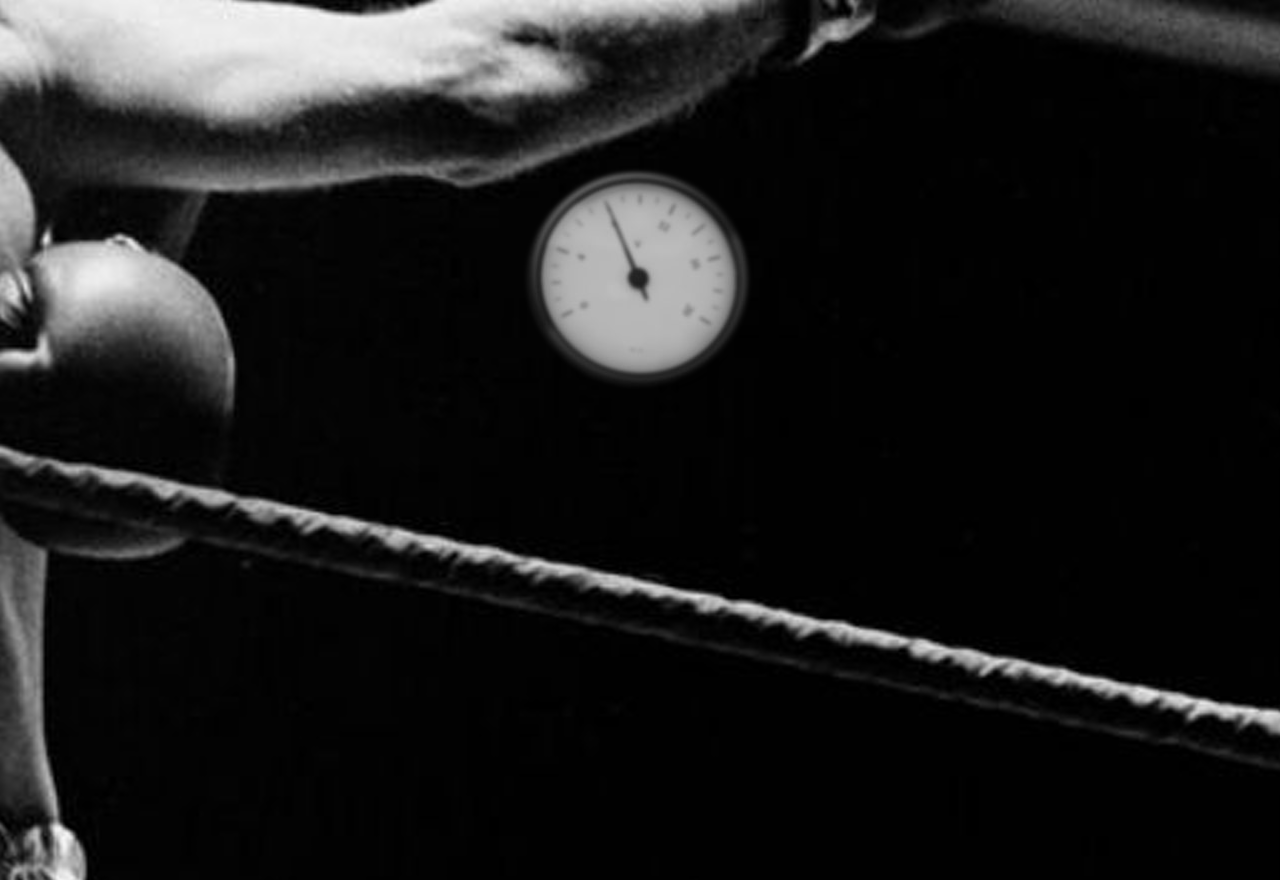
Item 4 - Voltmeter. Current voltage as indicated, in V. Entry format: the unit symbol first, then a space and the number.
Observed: V 8
